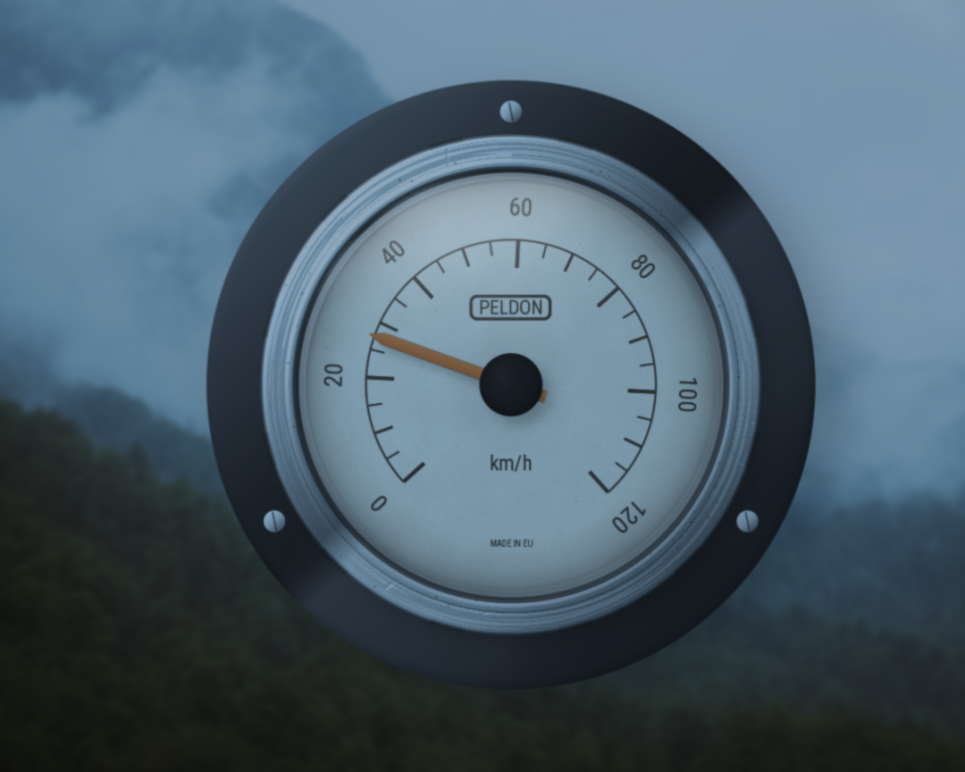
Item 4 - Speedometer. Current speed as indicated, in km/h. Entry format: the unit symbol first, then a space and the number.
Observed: km/h 27.5
